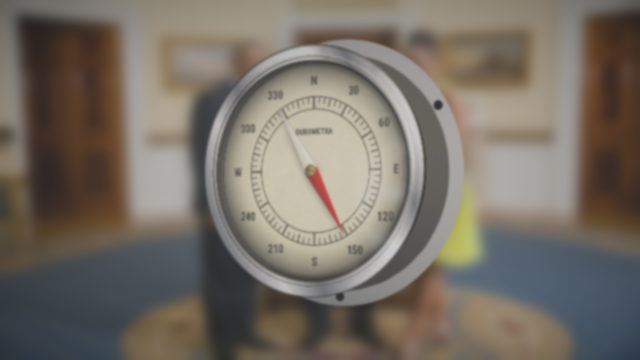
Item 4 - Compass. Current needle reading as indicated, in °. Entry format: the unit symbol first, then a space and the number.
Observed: ° 150
